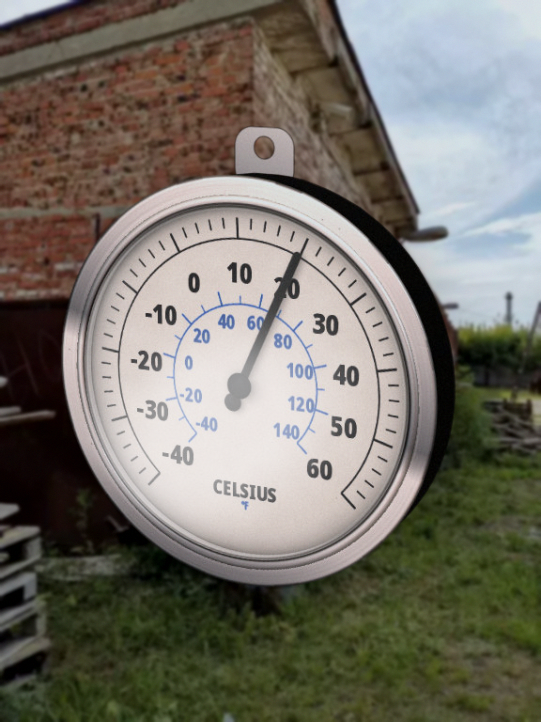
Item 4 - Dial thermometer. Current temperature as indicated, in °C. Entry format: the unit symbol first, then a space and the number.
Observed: °C 20
